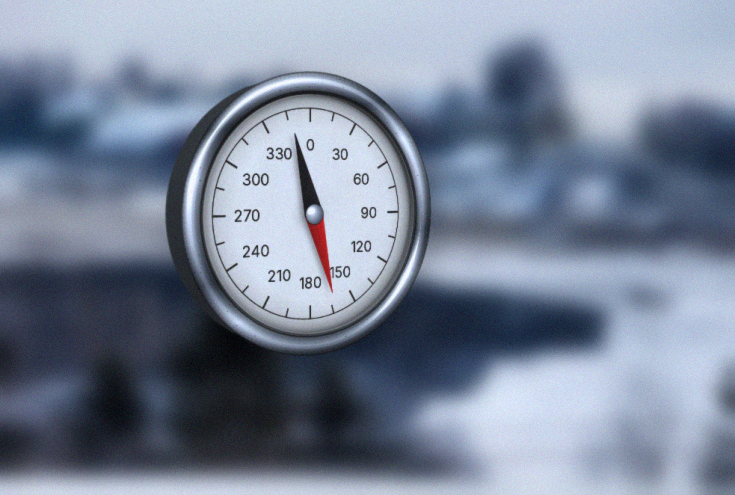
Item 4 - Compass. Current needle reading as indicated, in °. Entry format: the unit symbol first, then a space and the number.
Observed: ° 165
